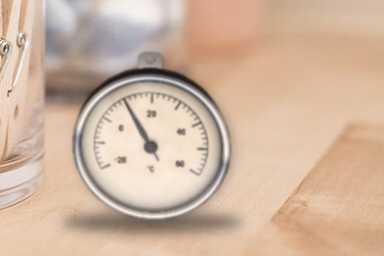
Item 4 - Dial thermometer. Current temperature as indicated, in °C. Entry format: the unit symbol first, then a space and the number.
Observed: °C 10
